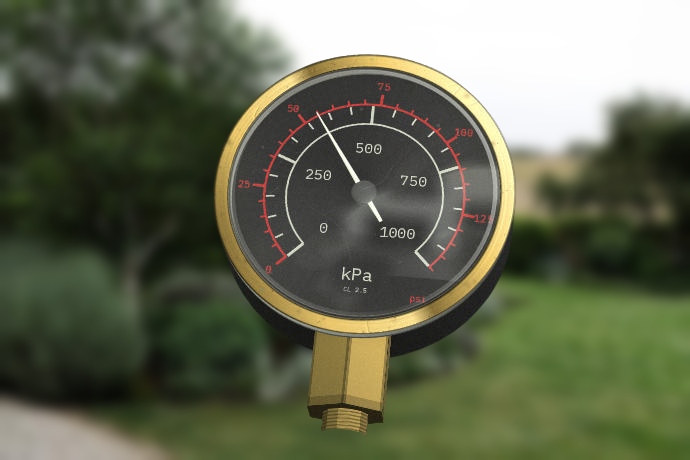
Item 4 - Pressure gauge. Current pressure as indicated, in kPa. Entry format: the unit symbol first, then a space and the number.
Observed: kPa 375
